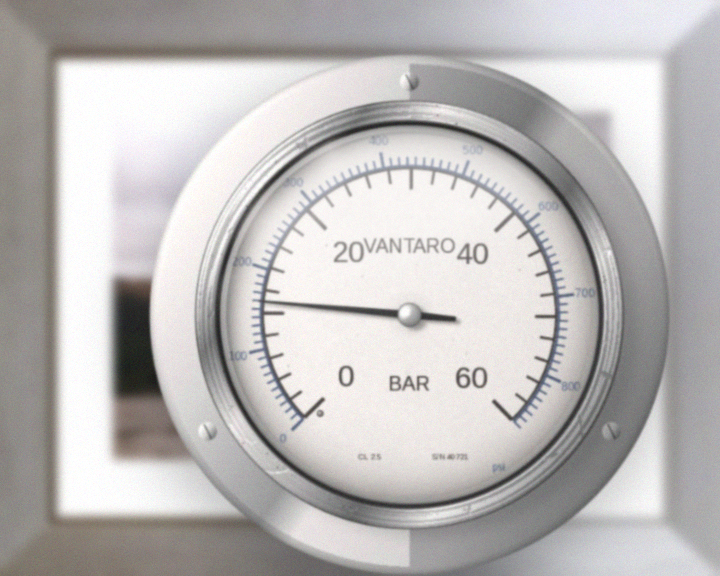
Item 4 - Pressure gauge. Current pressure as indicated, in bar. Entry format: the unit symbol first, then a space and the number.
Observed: bar 11
